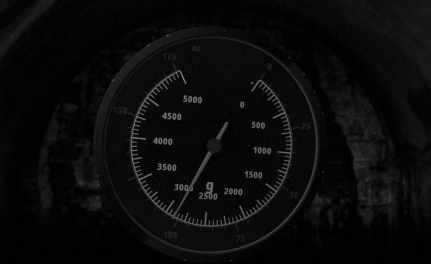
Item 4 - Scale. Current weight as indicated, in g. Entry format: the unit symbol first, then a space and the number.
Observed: g 2900
